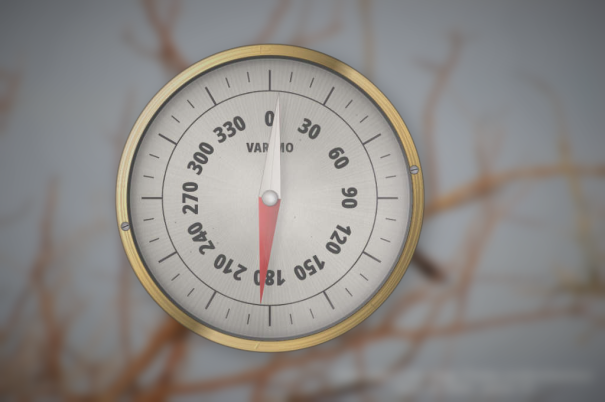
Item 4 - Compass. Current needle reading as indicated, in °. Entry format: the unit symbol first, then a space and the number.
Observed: ° 185
